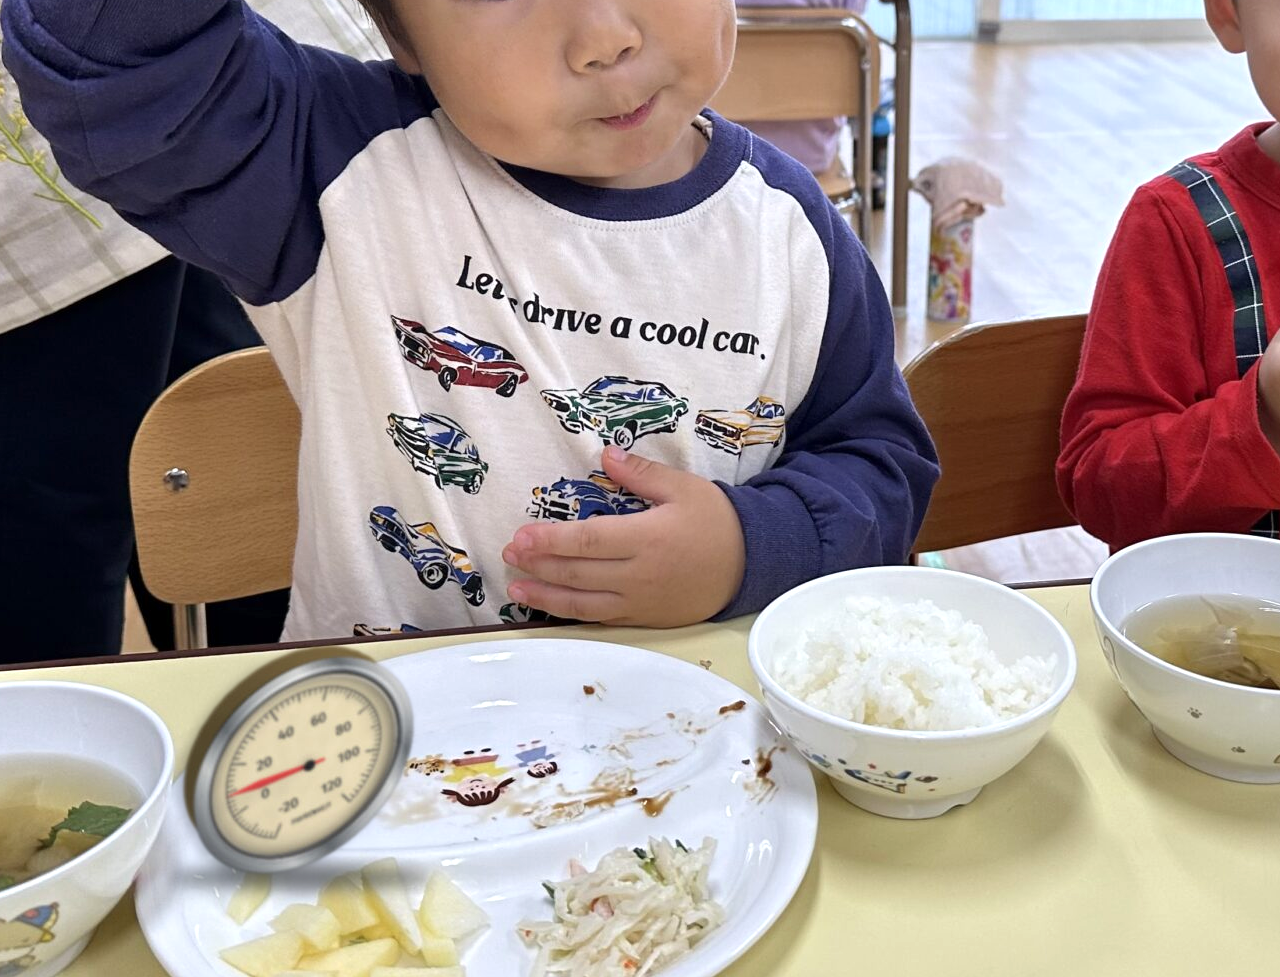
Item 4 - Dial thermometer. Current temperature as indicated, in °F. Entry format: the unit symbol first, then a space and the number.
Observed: °F 10
